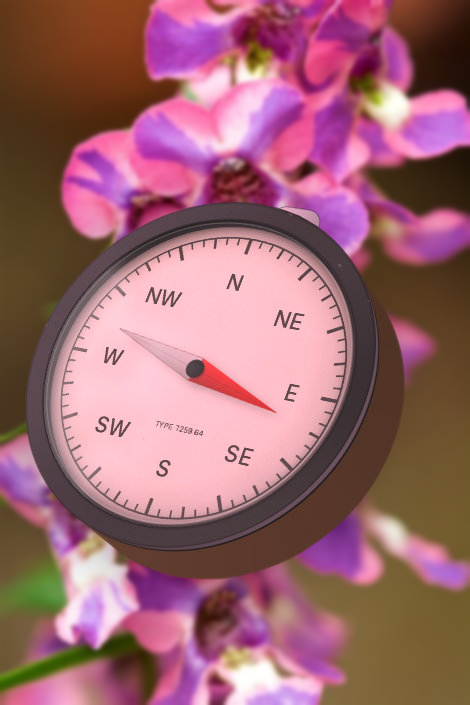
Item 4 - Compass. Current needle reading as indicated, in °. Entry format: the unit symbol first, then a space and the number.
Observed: ° 105
